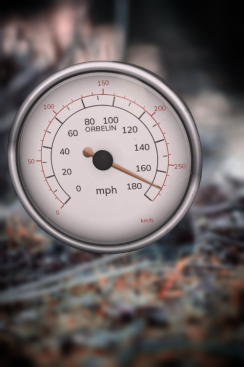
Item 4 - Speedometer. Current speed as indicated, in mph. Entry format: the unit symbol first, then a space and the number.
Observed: mph 170
